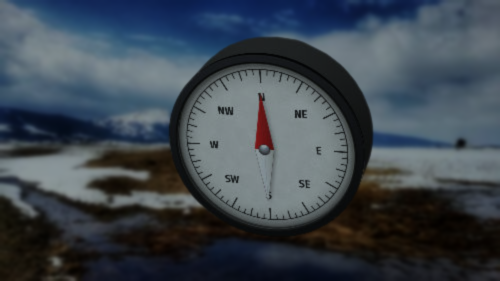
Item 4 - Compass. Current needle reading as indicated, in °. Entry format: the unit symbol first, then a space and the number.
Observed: ° 0
